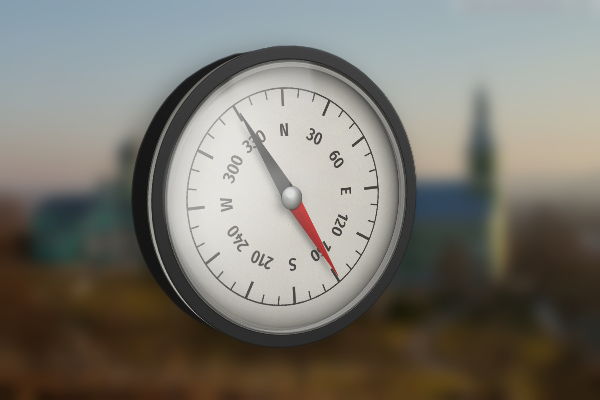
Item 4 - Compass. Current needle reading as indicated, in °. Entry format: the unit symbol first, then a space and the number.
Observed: ° 150
